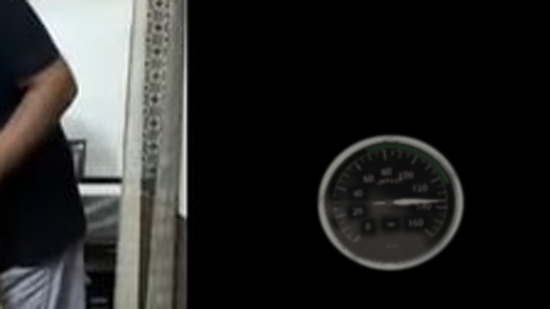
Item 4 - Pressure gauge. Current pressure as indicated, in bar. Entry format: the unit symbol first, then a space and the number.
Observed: bar 135
